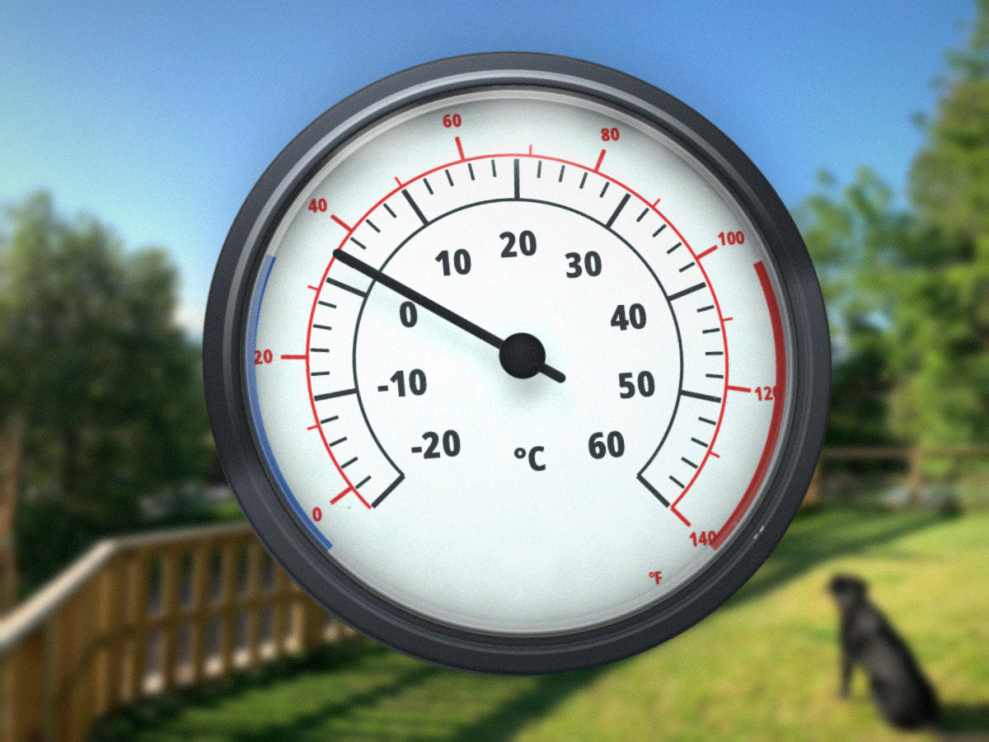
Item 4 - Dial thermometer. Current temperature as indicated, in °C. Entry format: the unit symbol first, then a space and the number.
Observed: °C 2
